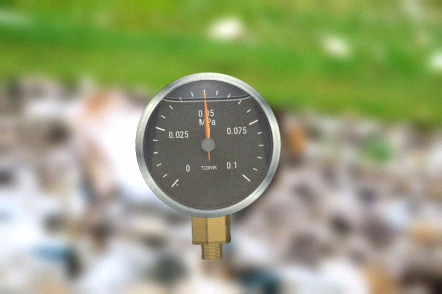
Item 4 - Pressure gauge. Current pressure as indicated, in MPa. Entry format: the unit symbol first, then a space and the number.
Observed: MPa 0.05
